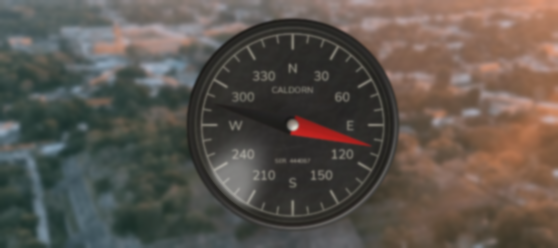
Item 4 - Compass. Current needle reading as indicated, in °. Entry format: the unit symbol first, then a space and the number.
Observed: ° 105
